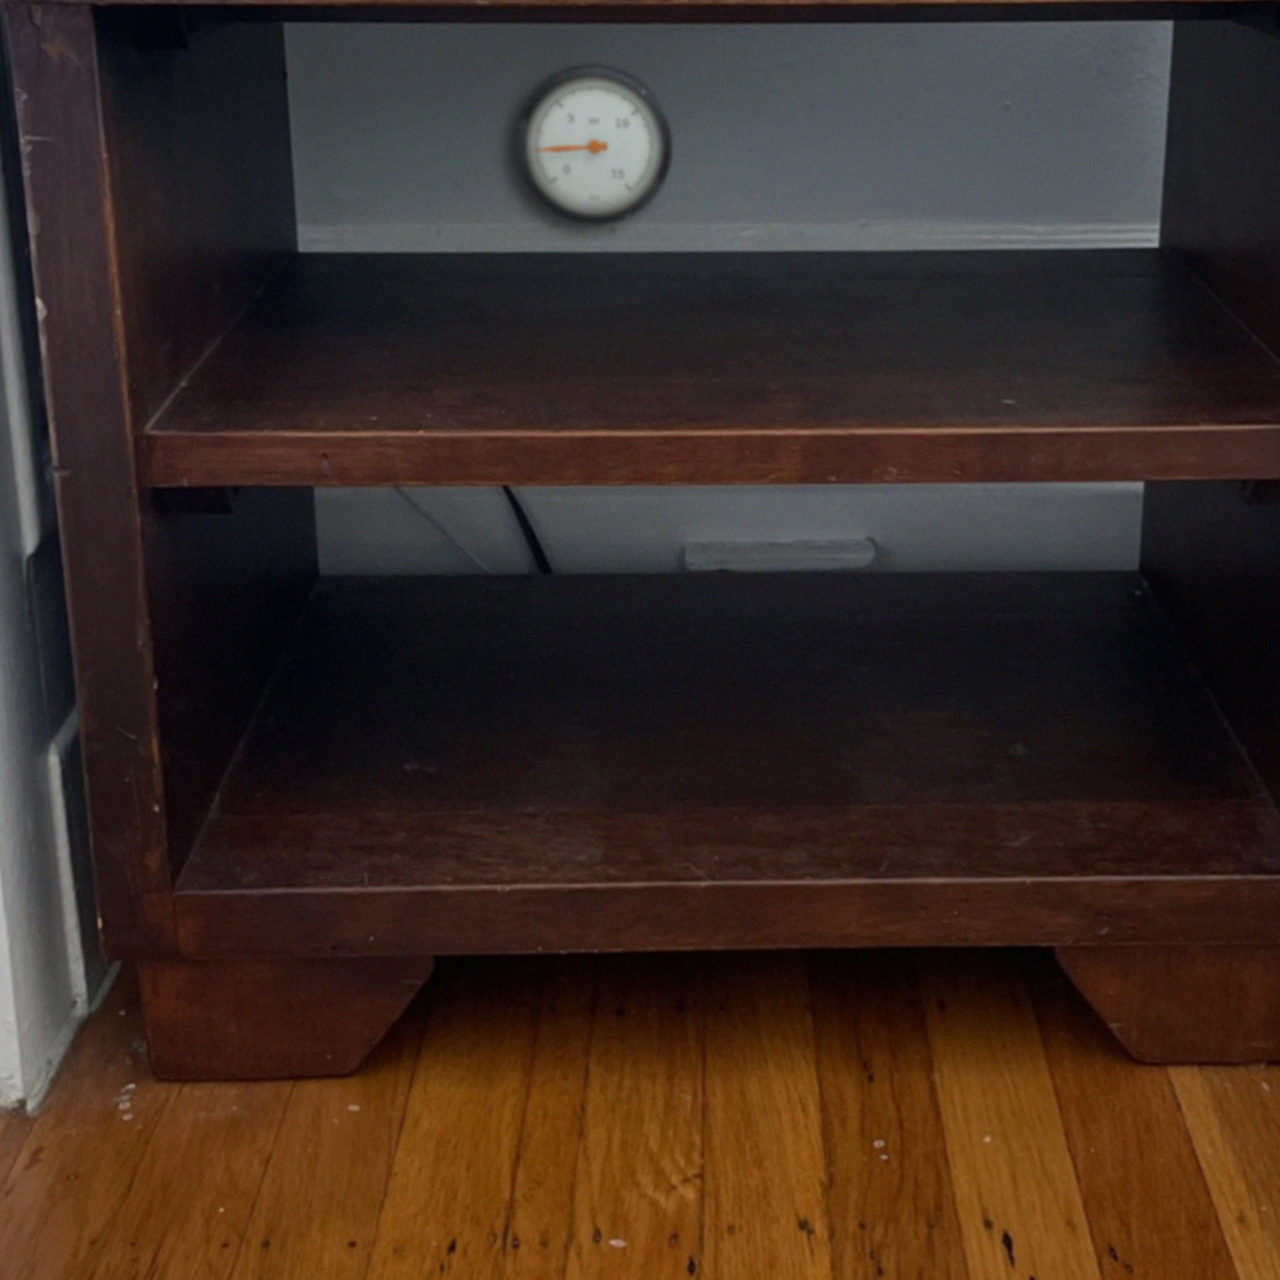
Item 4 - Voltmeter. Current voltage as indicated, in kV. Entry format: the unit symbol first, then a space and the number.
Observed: kV 2
